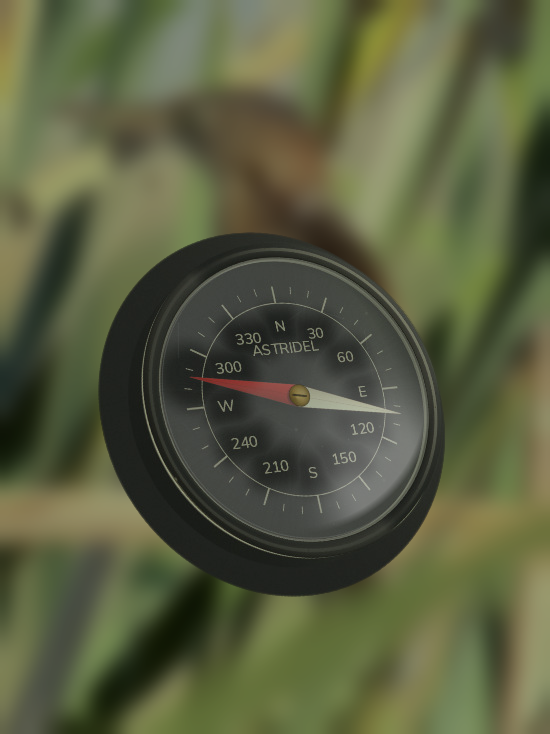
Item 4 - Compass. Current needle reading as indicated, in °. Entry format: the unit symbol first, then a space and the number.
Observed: ° 285
